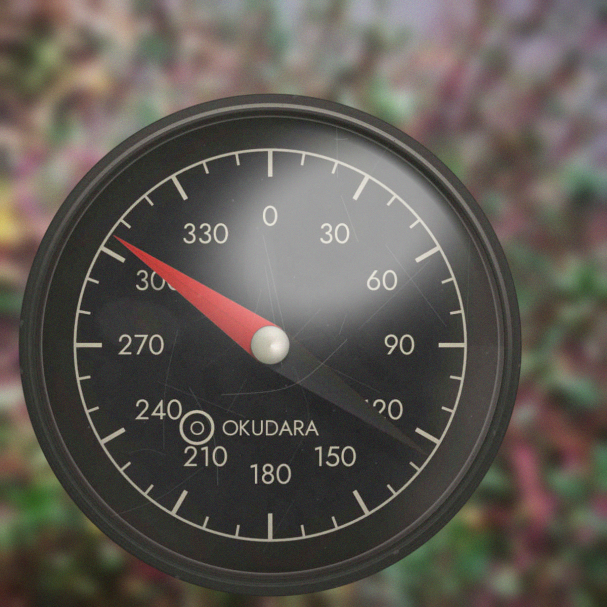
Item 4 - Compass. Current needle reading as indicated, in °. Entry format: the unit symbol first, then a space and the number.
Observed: ° 305
